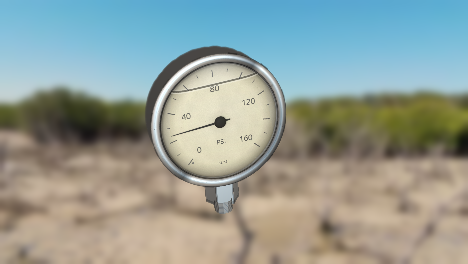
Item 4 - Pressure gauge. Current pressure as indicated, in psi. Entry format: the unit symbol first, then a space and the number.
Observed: psi 25
